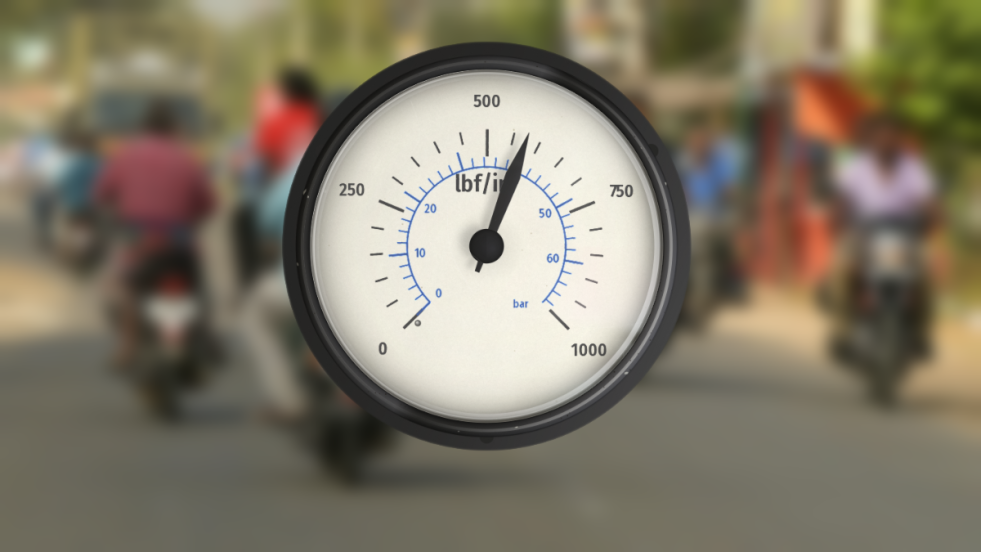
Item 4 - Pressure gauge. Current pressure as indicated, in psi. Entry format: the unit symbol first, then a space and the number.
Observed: psi 575
